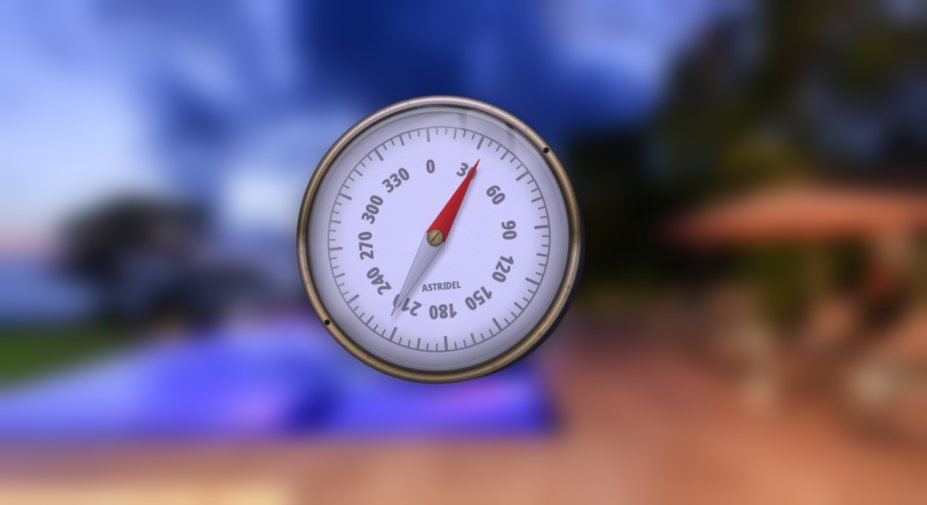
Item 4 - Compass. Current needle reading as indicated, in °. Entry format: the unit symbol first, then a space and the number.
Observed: ° 35
